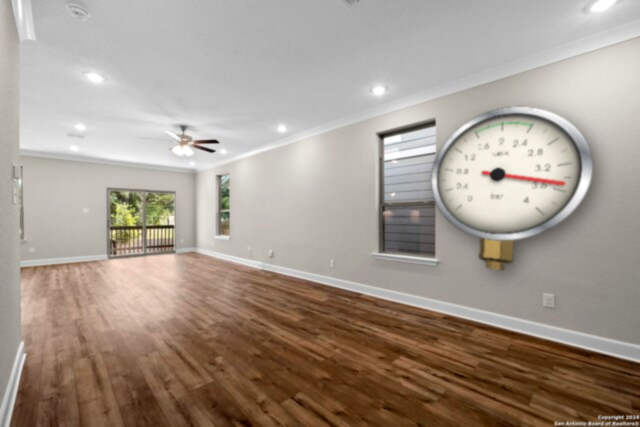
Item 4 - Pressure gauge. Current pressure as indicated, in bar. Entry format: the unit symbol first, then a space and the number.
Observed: bar 3.5
